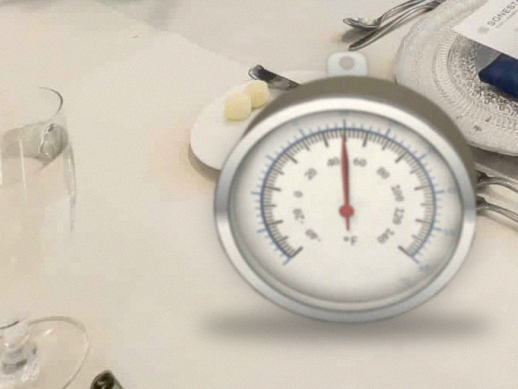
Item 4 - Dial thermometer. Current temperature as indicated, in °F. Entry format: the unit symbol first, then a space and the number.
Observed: °F 50
